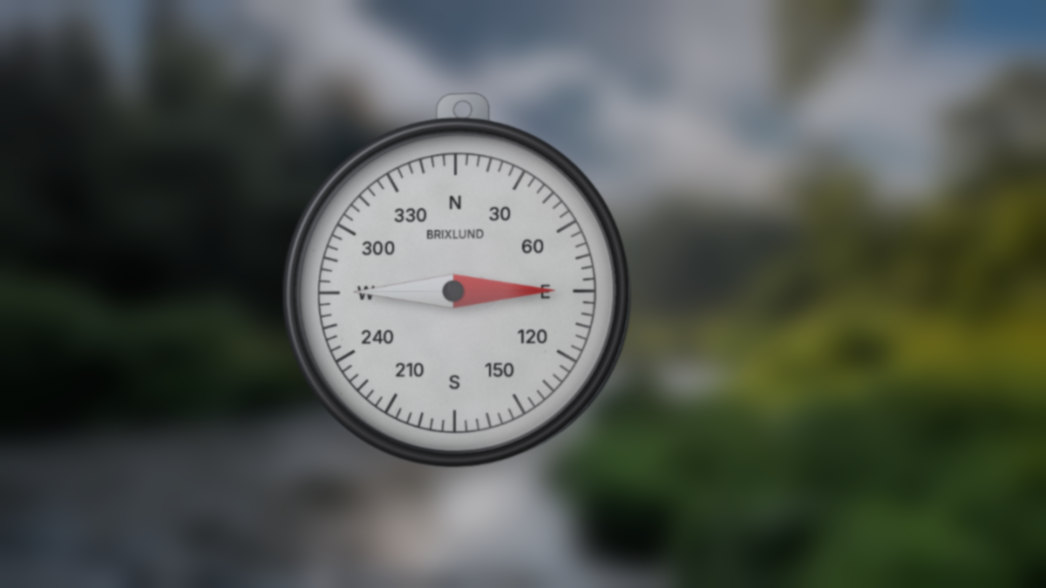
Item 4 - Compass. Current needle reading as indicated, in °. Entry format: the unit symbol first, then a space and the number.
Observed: ° 90
